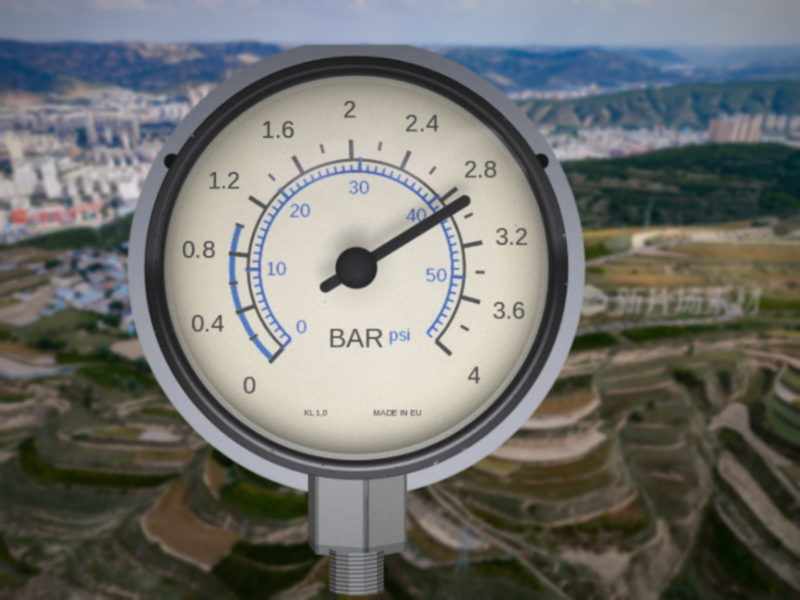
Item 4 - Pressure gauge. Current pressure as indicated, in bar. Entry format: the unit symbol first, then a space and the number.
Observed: bar 2.9
